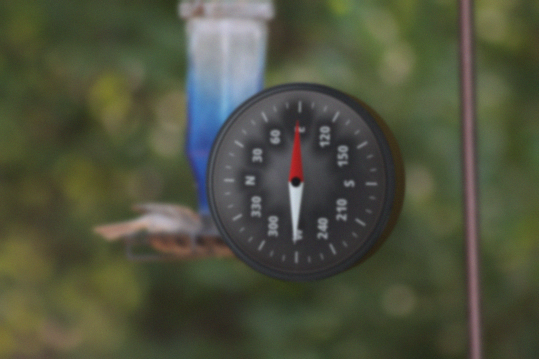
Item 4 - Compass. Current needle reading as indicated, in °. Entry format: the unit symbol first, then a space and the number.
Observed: ° 90
